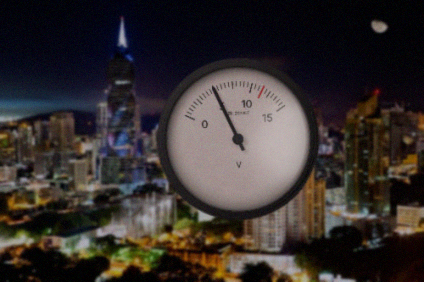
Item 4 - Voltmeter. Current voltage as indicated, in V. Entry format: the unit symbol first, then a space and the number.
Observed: V 5
